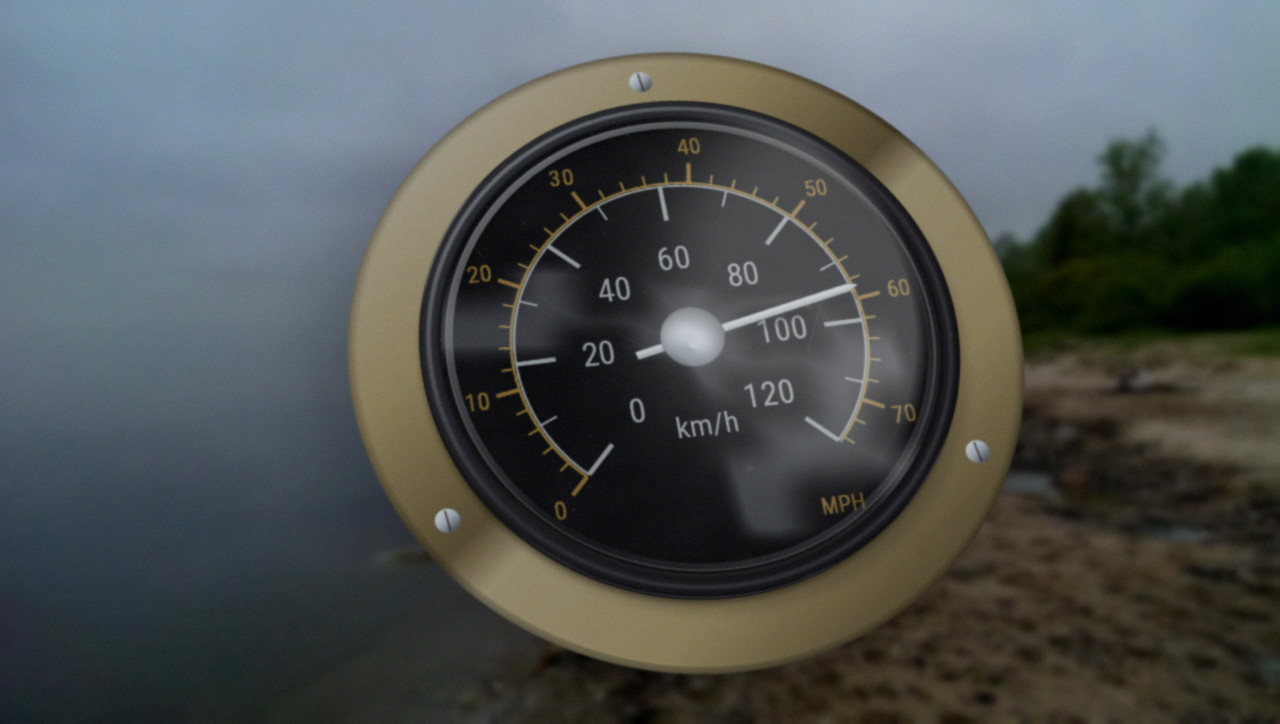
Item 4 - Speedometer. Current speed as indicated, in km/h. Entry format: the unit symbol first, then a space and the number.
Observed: km/h 95
